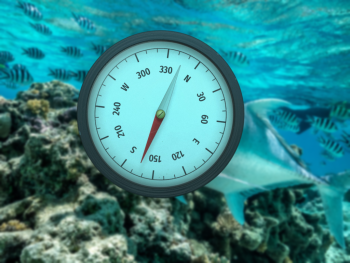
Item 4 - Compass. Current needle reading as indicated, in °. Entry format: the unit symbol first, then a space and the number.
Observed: ° 165
